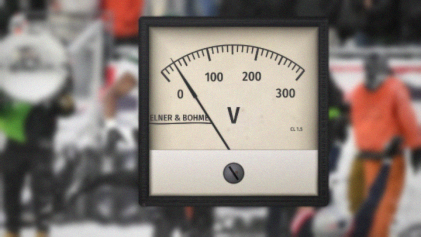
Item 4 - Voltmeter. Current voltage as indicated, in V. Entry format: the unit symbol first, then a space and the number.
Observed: V 30
